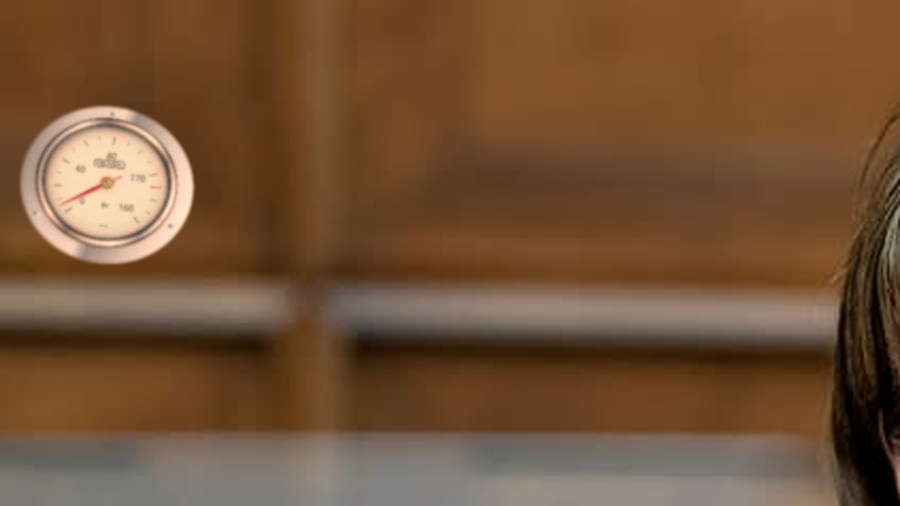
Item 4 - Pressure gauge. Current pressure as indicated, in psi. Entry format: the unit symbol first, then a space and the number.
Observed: psi 5
